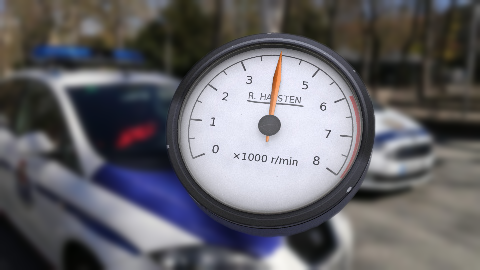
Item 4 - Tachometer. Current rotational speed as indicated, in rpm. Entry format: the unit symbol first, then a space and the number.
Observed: rpm 4000
